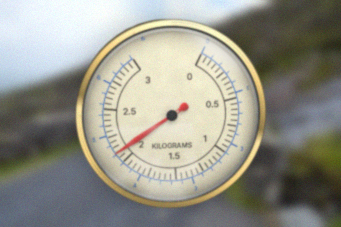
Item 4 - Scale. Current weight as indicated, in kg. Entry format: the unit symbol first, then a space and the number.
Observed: kg 2.1
